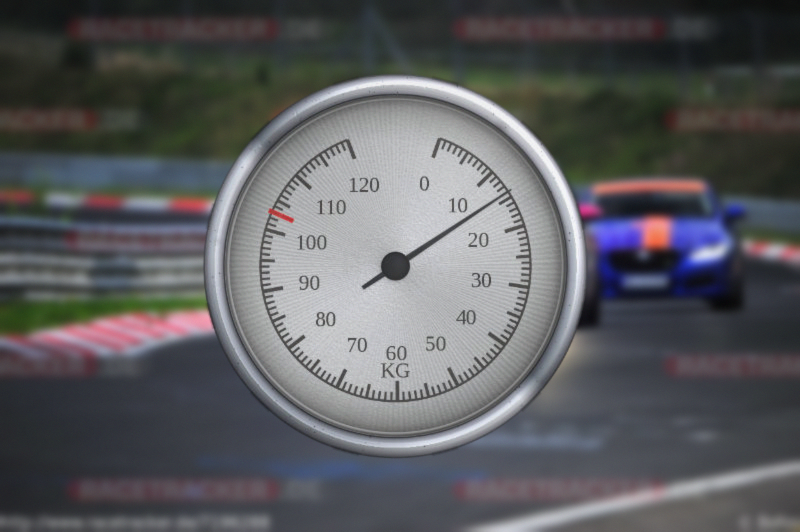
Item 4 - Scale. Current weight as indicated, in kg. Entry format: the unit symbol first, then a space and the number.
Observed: kg 14
